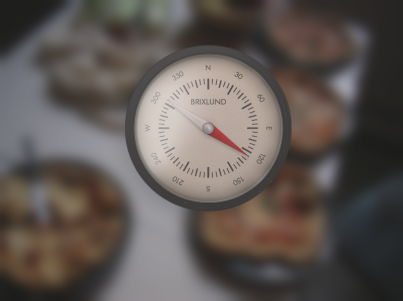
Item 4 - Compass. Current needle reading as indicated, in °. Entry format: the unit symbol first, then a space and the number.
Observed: ° 125
